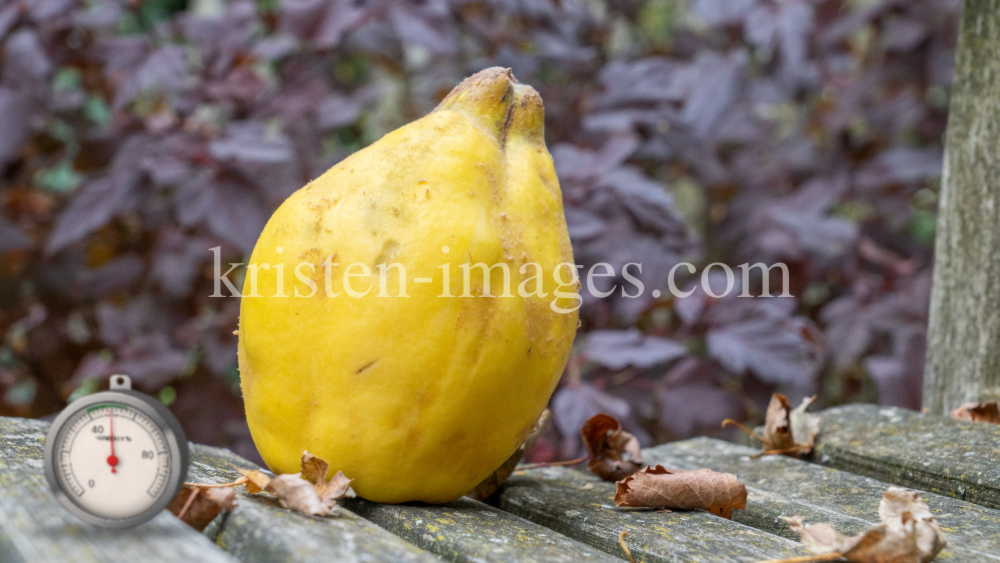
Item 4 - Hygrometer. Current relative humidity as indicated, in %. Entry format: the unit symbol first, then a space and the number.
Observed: % 50
